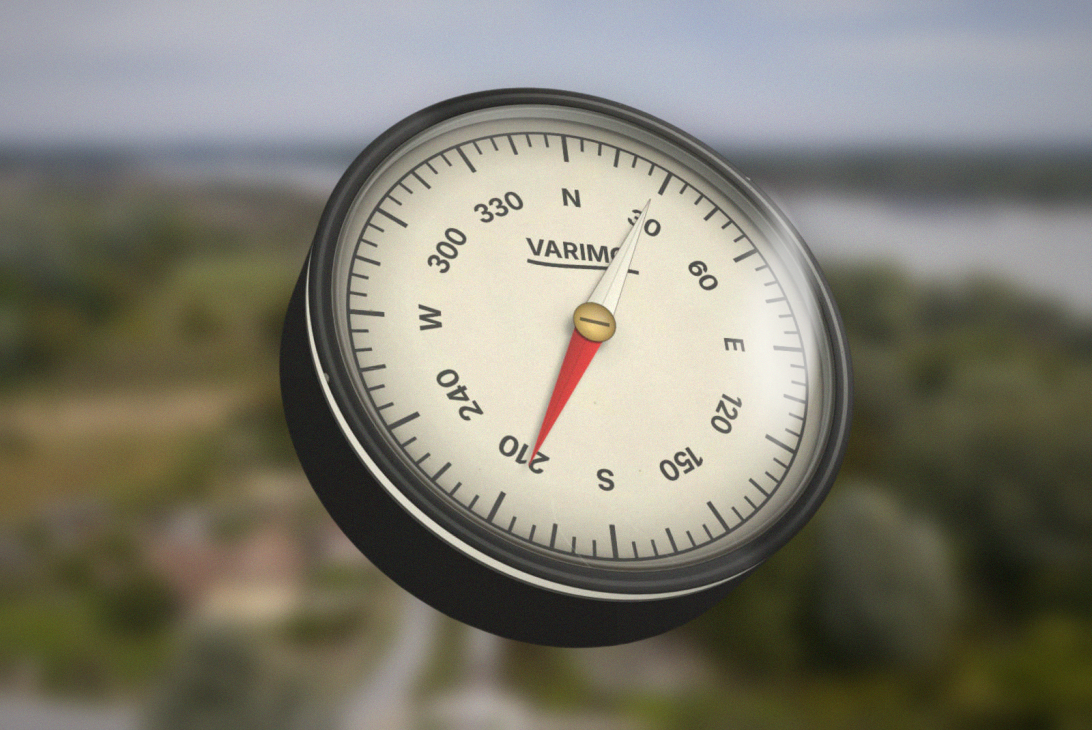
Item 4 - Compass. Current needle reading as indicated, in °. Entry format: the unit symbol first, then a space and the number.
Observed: ° 207.5
